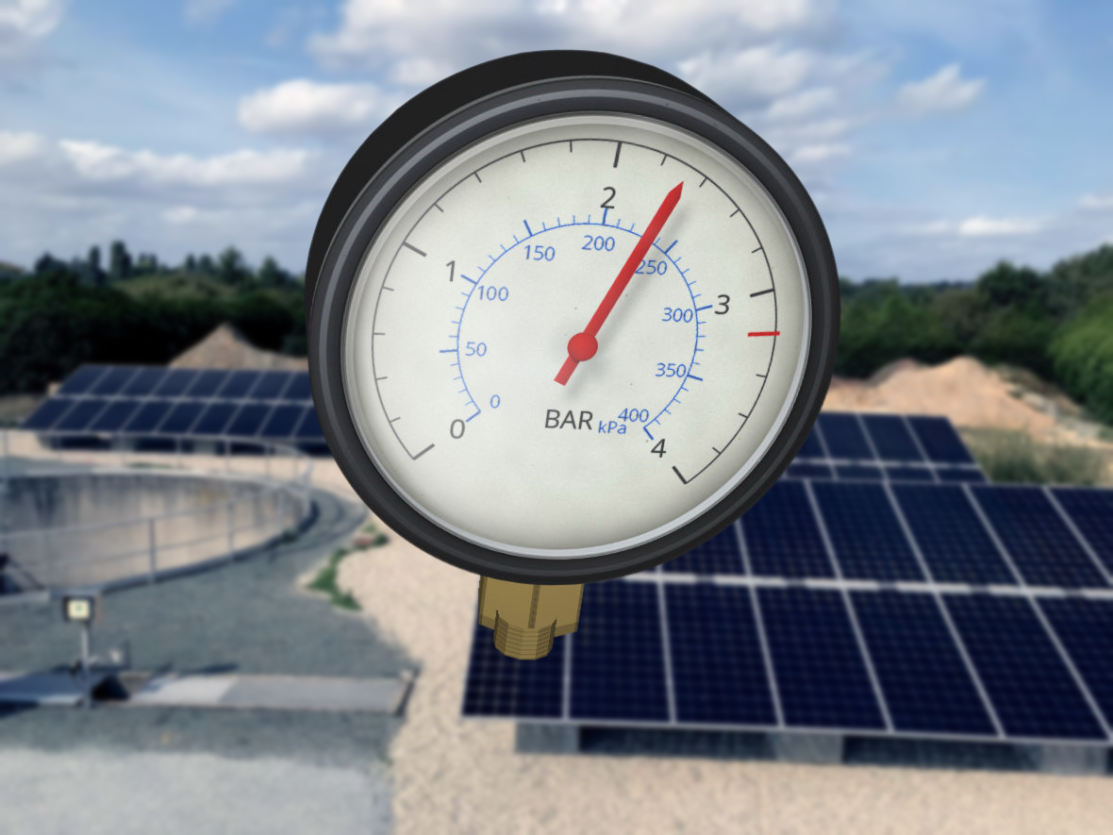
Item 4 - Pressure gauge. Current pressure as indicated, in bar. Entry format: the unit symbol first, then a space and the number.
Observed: bar 2.3
